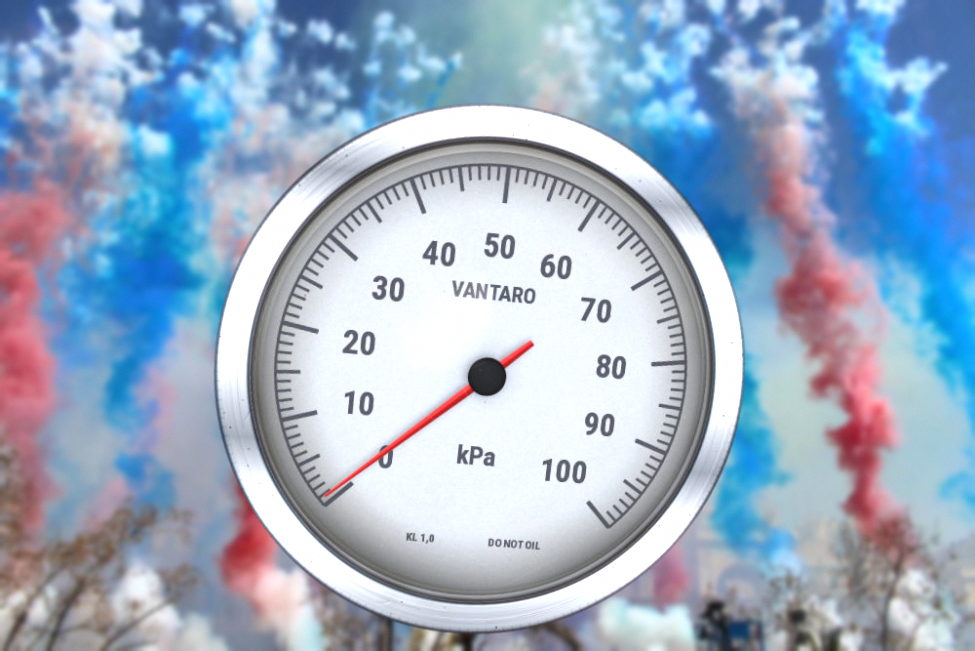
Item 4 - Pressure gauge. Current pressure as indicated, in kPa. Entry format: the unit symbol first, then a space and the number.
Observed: kPa 1
